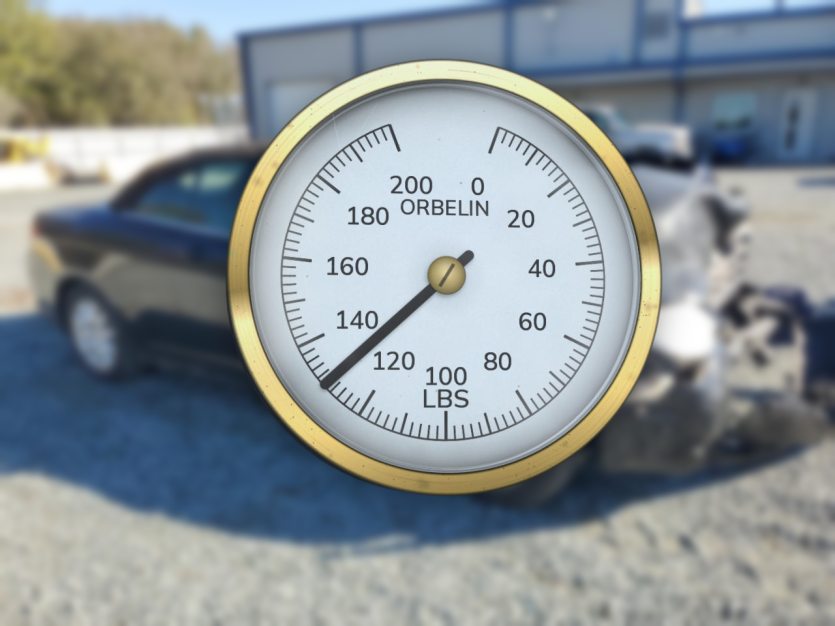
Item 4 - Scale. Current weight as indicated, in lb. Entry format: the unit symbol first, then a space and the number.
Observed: lb 130
